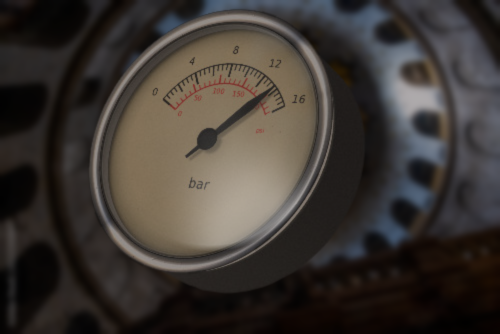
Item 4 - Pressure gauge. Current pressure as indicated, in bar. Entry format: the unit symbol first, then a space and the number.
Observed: bar 14
